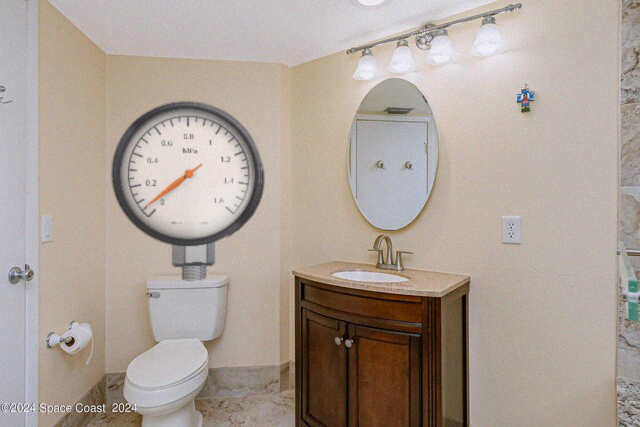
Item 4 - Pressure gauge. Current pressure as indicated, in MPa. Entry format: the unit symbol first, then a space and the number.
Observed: MPa 0.05
